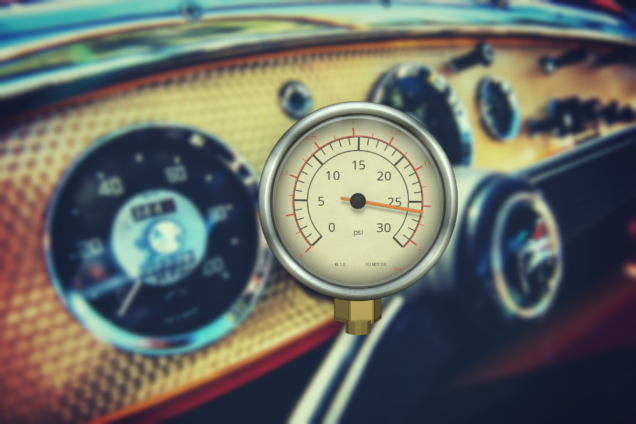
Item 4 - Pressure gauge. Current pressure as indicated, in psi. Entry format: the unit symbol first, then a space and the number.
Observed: psi 26
